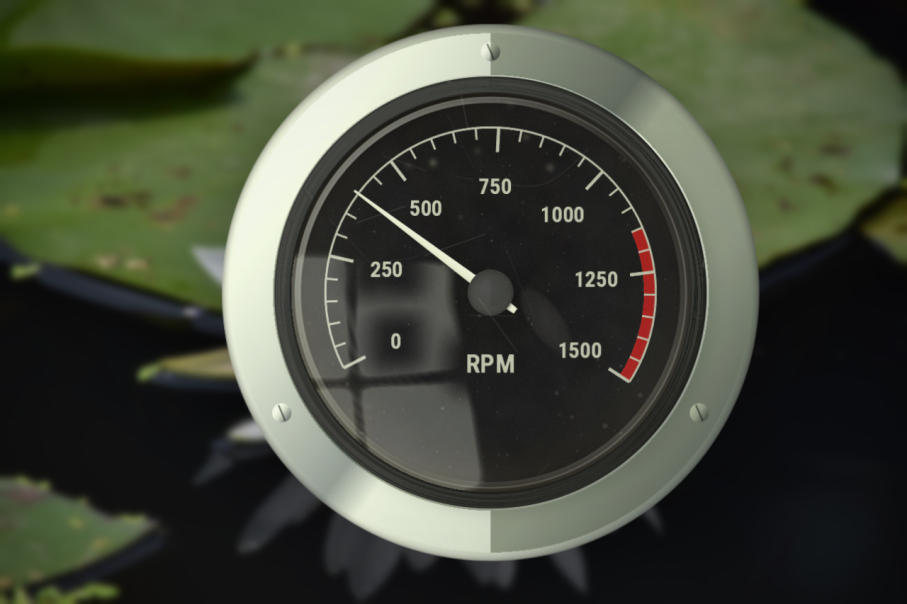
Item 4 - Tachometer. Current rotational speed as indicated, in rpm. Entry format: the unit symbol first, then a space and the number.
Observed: rpm 400
